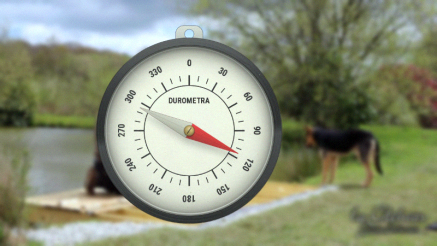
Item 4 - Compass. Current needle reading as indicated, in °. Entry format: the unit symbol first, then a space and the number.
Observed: ° 115
